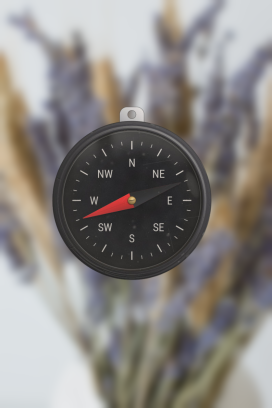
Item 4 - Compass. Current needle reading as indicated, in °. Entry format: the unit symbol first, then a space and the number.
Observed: ° 250
